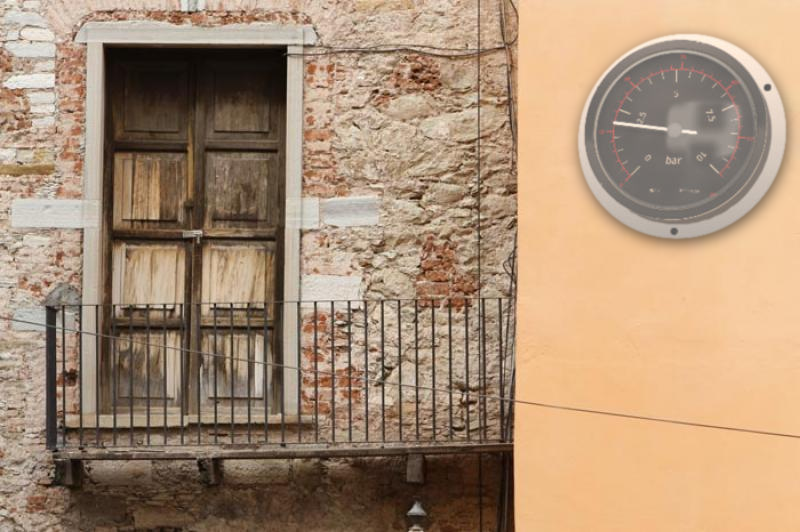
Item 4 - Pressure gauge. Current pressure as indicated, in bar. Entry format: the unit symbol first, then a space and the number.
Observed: bar 2
